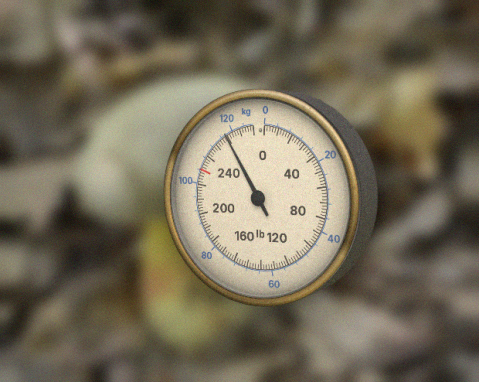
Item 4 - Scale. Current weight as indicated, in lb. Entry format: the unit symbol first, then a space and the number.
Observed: lb 260
